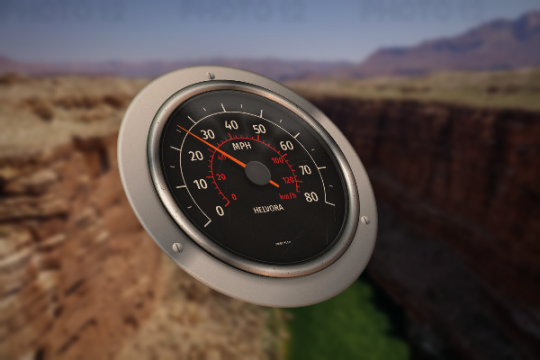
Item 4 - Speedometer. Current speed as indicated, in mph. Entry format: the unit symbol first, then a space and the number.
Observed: mph 25
